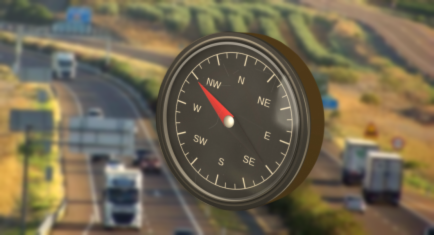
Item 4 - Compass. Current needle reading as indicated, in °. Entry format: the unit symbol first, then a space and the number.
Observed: ° 300
